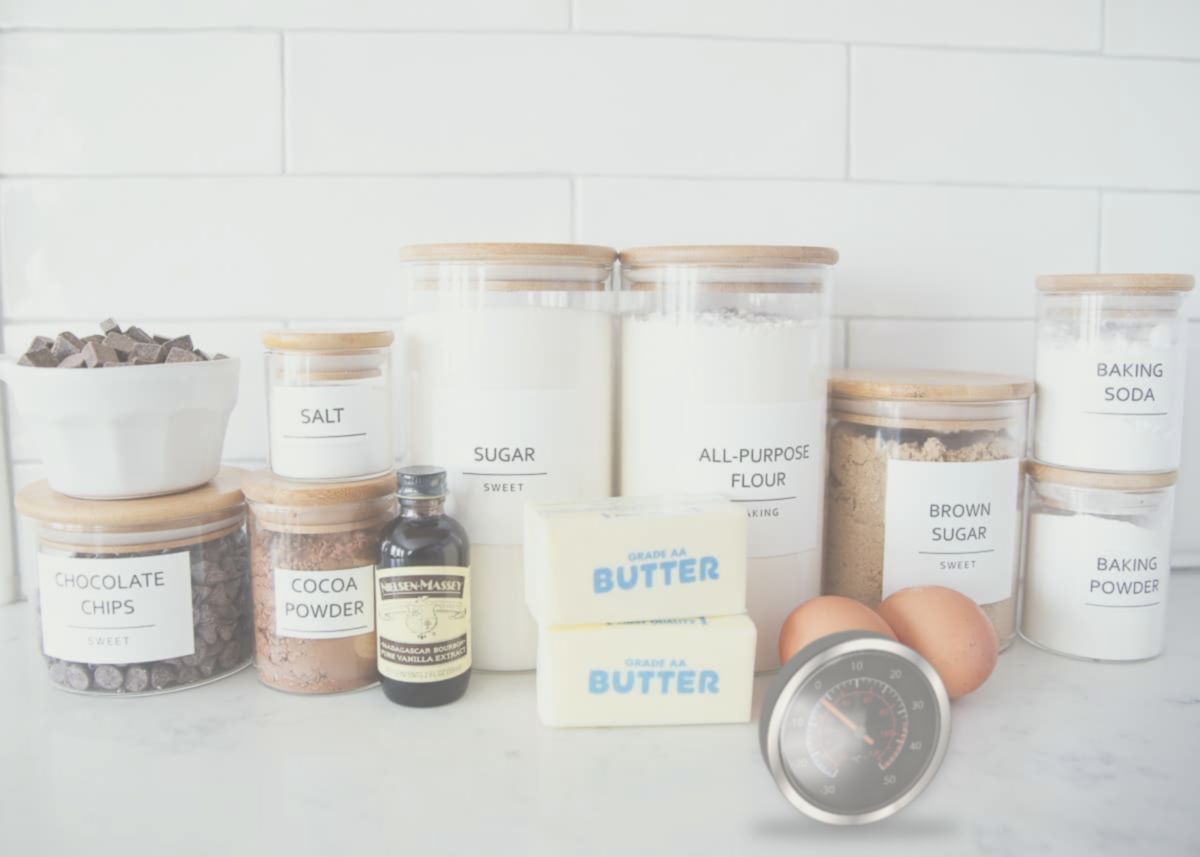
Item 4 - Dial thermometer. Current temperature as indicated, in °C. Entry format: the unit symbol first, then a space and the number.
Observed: °C -2
